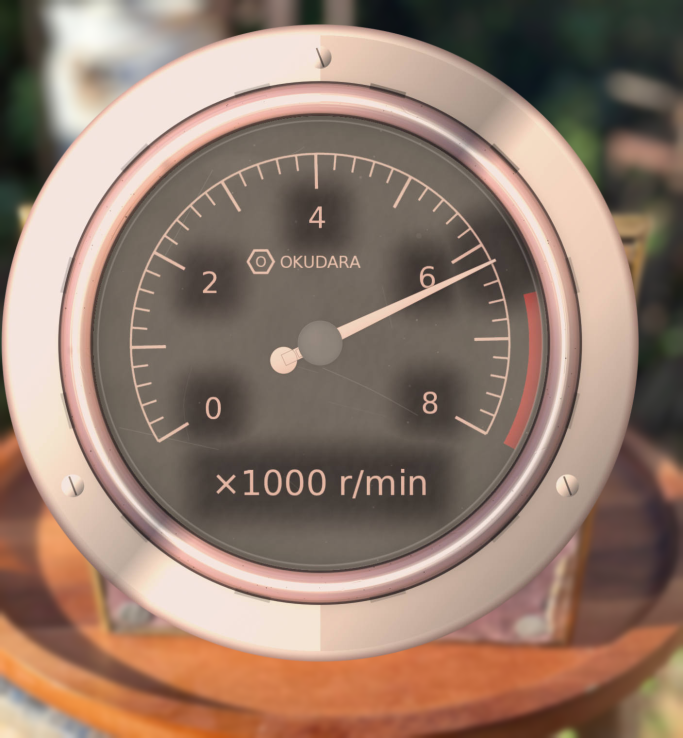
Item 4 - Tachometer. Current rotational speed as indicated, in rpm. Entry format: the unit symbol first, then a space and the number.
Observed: rpm 6200
